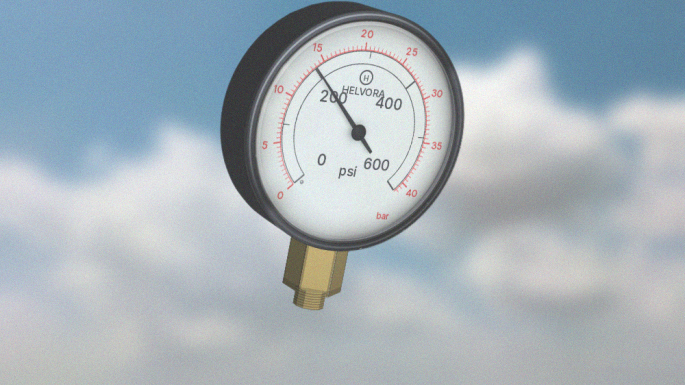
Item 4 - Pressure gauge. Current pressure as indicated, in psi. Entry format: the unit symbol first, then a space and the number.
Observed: psi 200
